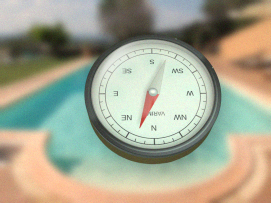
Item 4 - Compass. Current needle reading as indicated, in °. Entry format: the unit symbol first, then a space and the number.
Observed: ° 20
